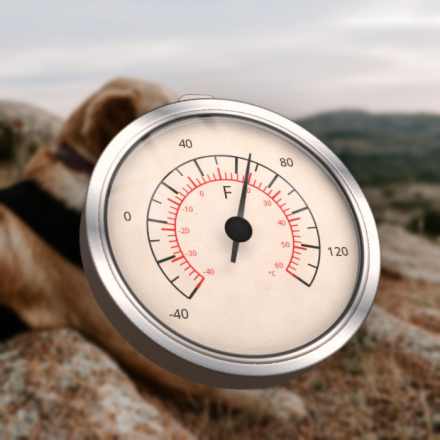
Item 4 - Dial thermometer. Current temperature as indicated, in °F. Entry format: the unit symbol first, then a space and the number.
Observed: °F 65
